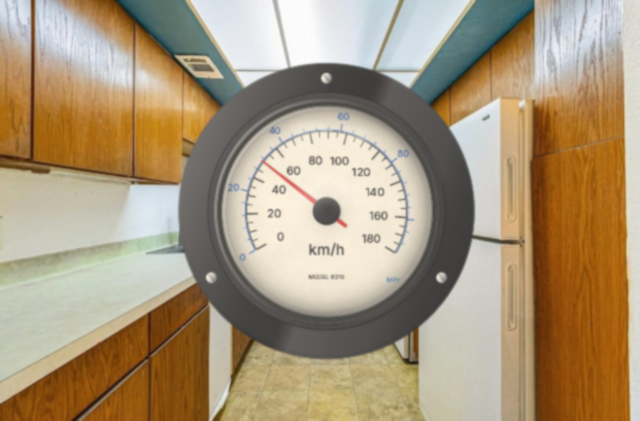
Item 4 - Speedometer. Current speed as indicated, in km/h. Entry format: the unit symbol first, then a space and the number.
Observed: km/h 50
